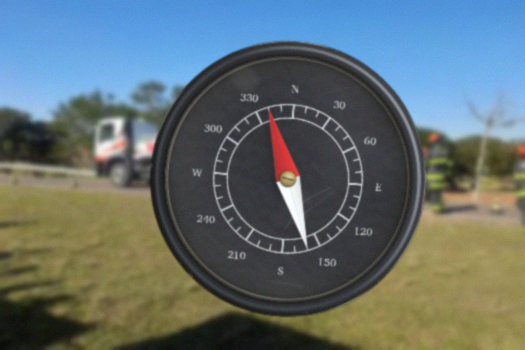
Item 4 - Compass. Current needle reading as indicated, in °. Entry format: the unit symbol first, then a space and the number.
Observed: ° 340
